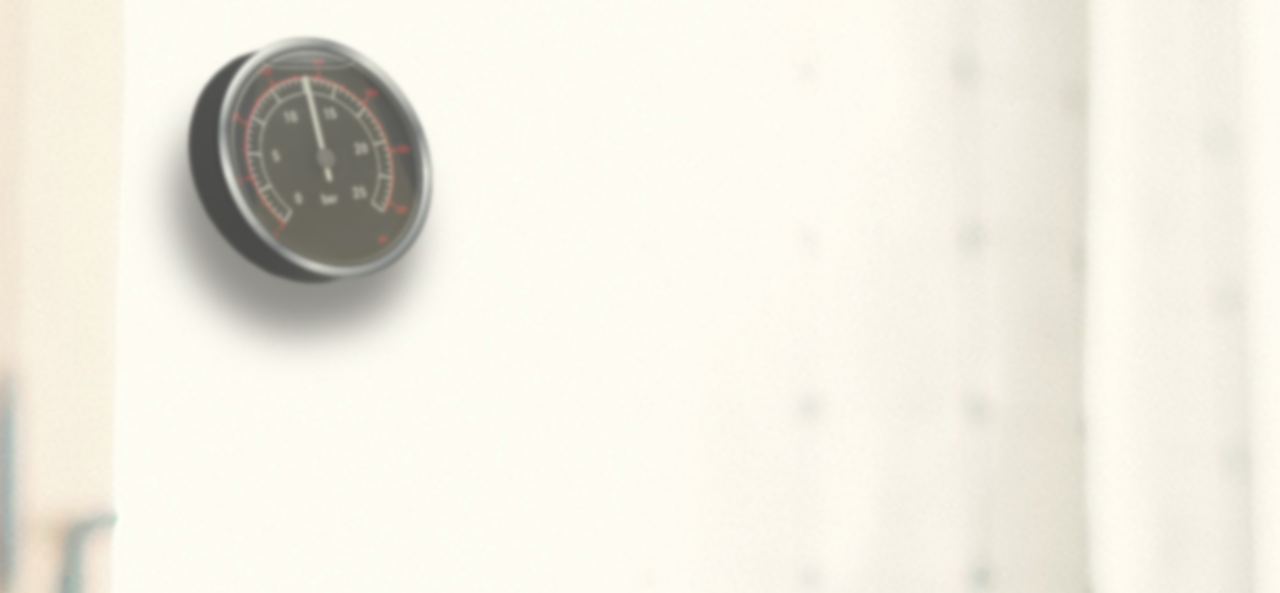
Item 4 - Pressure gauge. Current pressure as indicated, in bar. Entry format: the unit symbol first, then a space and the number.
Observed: bar 12.5
